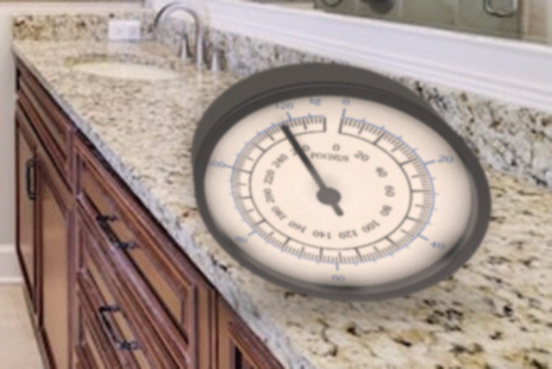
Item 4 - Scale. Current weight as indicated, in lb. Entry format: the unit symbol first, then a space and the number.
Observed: lb 260
